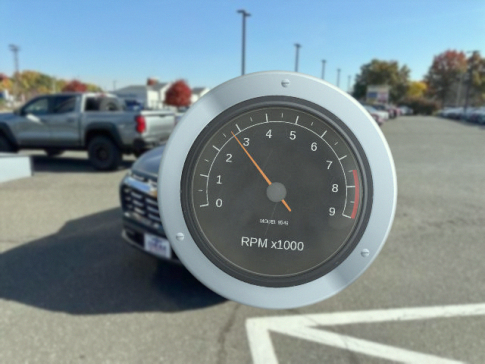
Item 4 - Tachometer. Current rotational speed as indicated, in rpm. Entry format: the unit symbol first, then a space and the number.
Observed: rpm 2750
